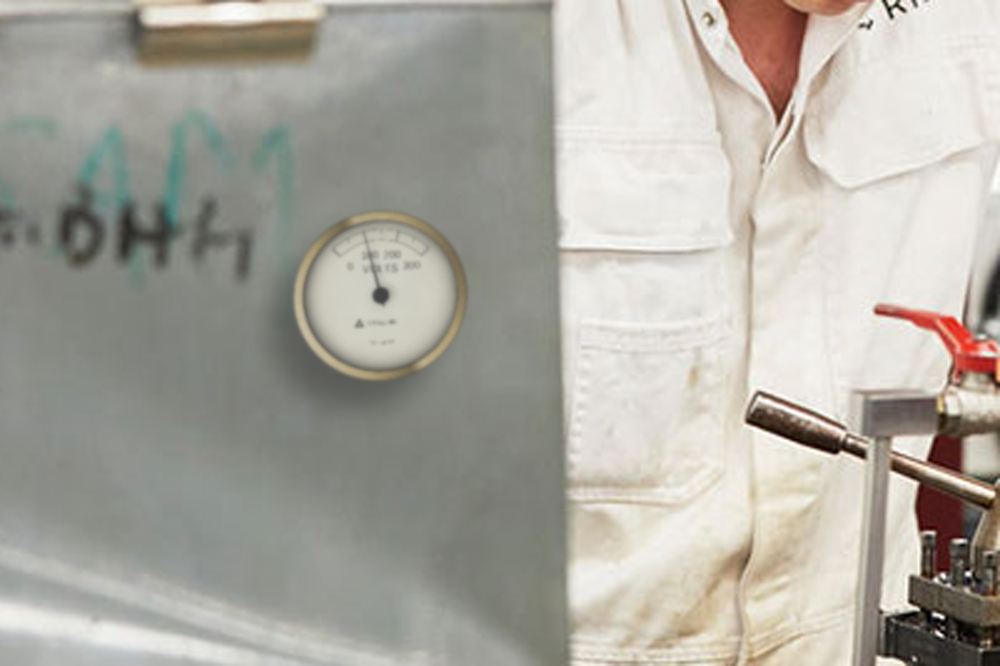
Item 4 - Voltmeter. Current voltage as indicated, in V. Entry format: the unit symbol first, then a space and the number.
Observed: V 100
